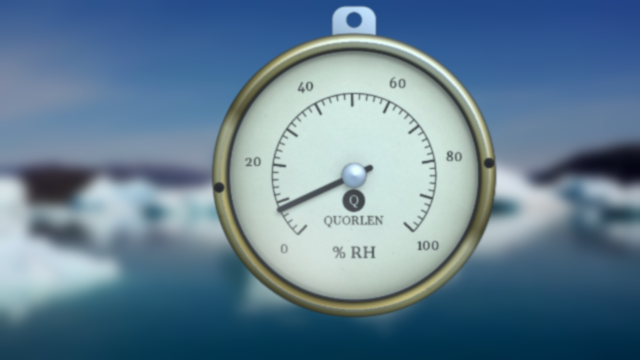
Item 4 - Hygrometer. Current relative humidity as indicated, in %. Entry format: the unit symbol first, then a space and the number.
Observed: % 8
